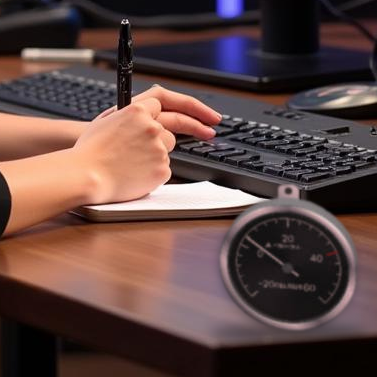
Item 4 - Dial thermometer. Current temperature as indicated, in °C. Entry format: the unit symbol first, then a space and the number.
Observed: °C 4
